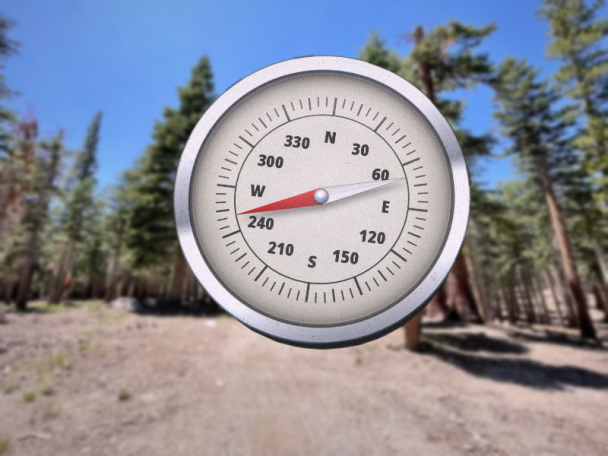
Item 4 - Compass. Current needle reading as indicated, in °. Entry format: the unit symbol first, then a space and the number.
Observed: ° 250
